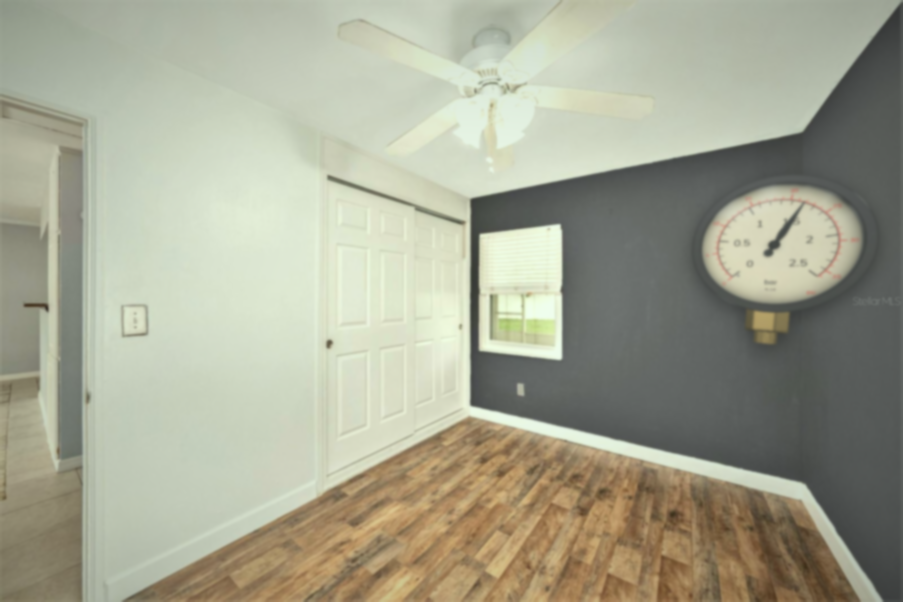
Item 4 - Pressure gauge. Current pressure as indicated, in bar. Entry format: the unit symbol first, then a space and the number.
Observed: bar 1.5
